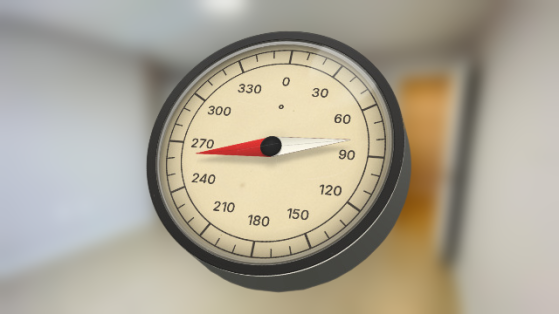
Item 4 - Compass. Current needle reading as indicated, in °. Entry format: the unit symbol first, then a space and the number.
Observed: ° 260
